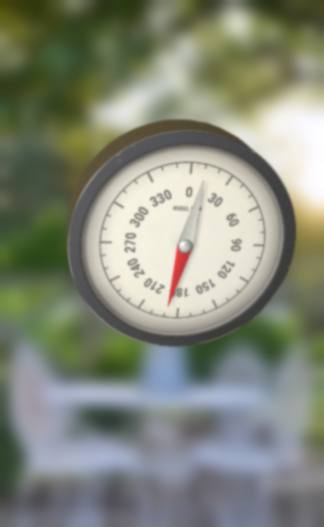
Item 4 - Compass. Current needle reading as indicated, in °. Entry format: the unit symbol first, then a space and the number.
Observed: ° 190
